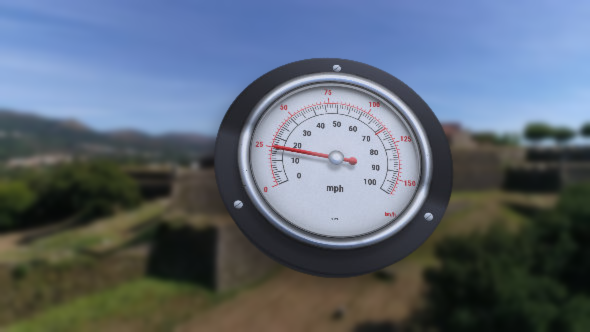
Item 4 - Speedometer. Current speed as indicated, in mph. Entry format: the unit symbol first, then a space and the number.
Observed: mph 15
